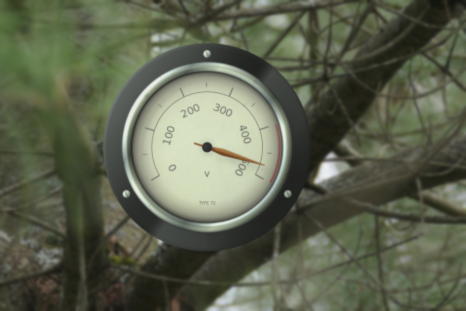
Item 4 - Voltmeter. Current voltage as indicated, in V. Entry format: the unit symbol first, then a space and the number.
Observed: V 475
